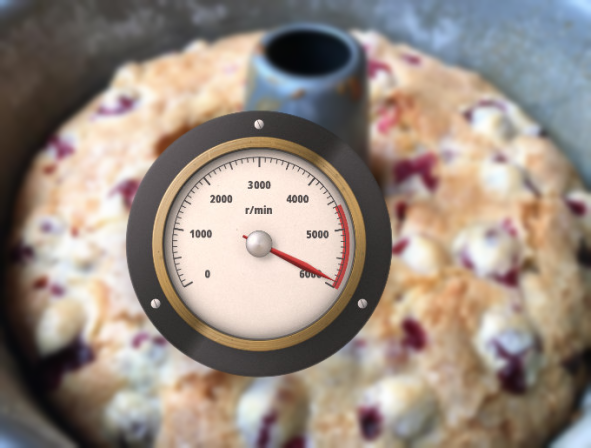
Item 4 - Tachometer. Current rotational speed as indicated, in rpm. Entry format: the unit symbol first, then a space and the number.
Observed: rpm 5900
